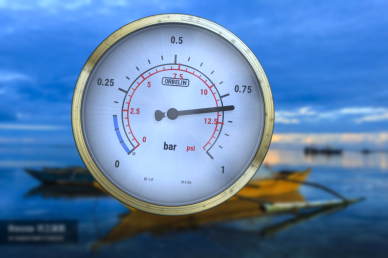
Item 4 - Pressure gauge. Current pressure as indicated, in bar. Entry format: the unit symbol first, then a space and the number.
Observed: bar 0.8
